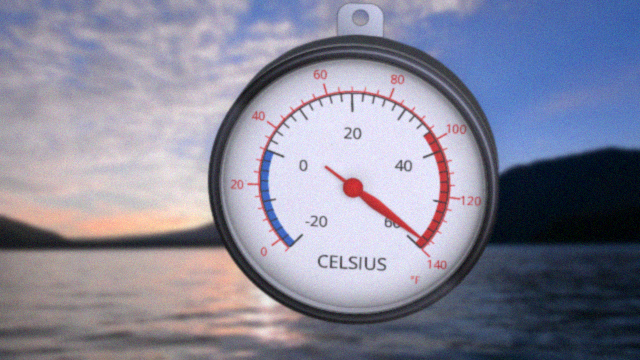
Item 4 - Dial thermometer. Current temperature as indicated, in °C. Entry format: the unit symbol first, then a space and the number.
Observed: °C 58
